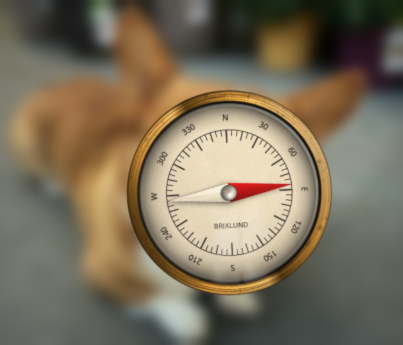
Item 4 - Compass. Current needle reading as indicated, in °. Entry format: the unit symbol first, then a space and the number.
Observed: ° 85
